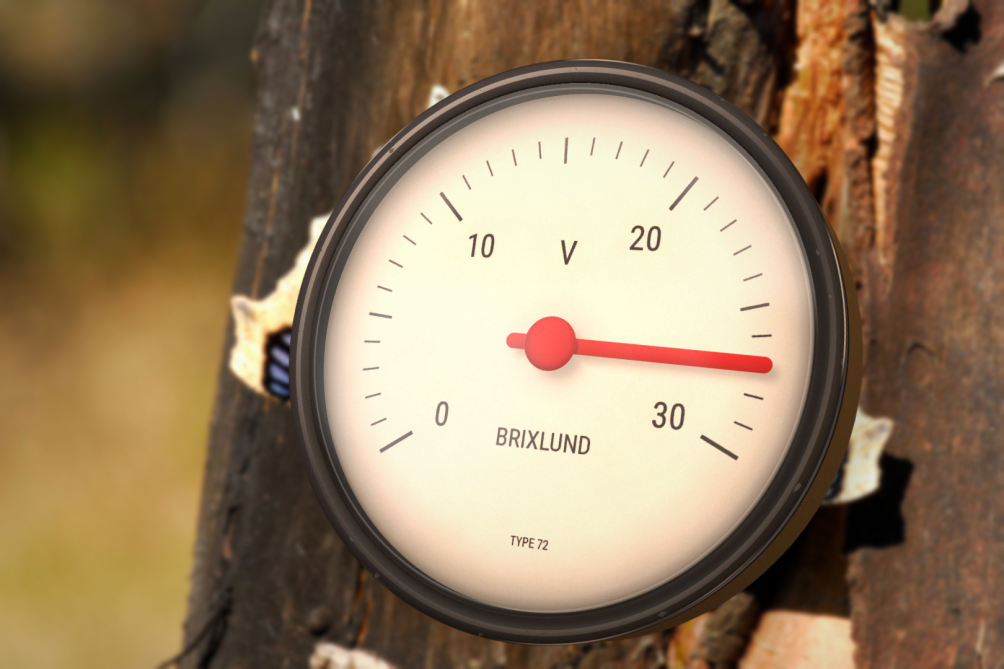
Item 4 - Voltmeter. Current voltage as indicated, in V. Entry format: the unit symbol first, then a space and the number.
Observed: V 27
